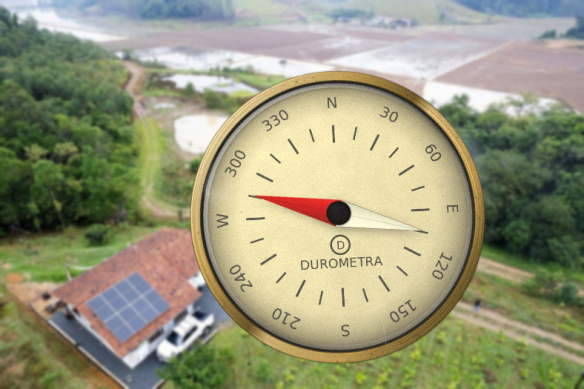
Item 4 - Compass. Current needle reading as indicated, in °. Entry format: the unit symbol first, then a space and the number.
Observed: ° 285
